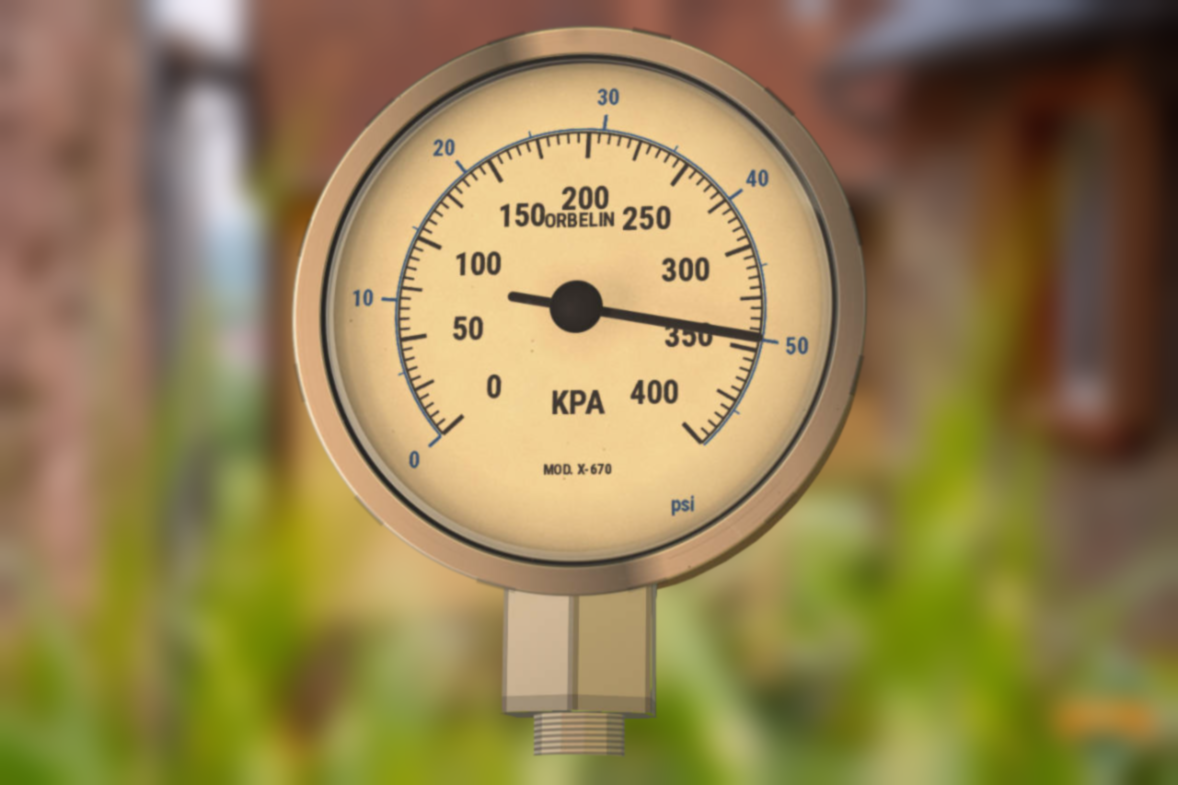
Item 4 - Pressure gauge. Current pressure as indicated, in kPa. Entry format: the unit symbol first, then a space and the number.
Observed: kPa 345
